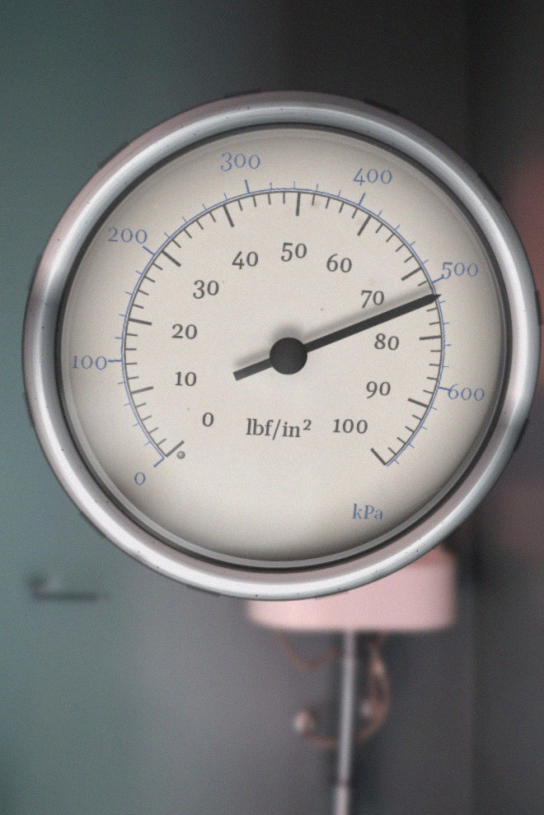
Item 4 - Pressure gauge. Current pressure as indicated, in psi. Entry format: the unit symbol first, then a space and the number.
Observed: psi 74
